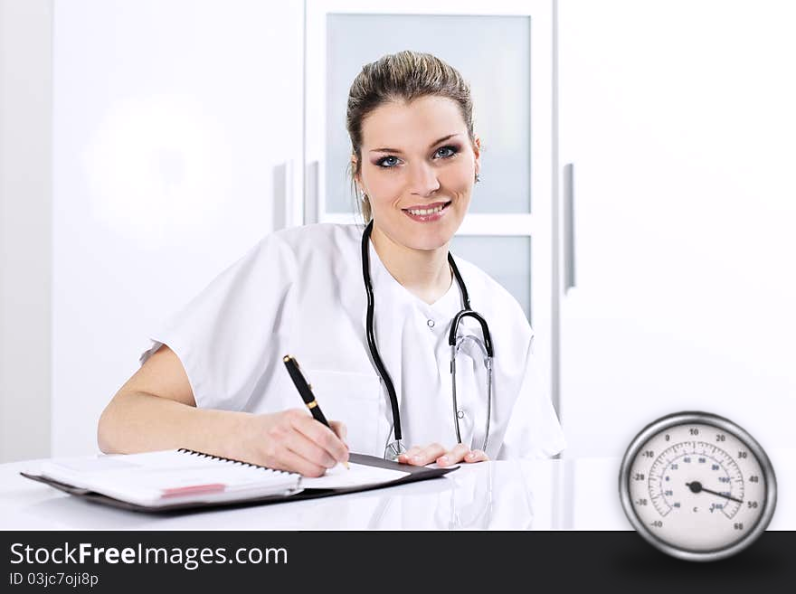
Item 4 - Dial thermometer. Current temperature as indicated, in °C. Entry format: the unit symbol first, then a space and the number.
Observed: °C 50
